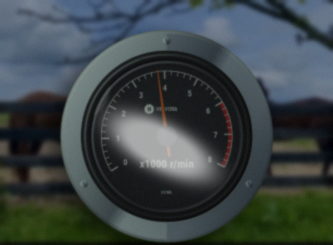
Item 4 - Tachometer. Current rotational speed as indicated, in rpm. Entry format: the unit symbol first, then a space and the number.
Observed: rpm 3800
